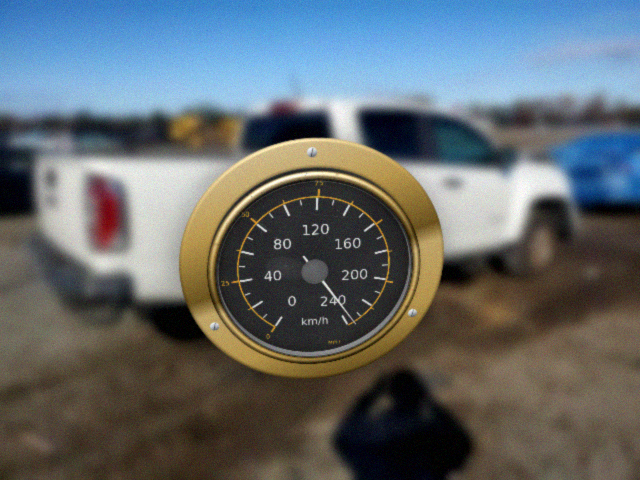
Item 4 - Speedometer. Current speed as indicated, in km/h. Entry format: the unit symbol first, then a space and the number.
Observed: km/h 235
